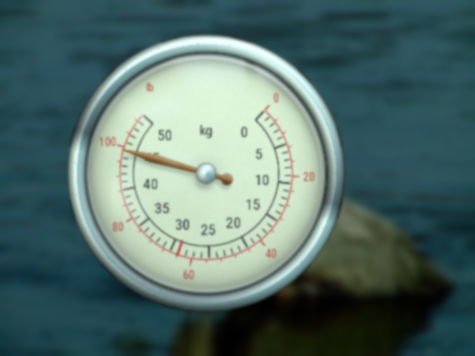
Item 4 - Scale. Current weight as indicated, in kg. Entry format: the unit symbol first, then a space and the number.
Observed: kg 45
